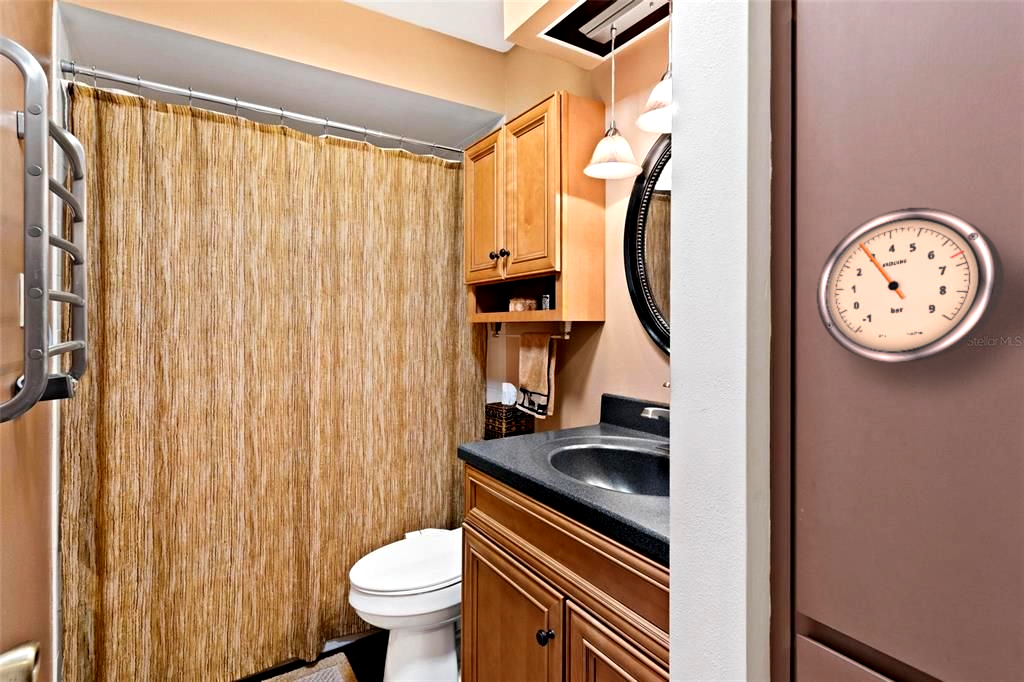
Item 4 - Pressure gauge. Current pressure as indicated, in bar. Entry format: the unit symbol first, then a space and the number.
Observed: bar 3
